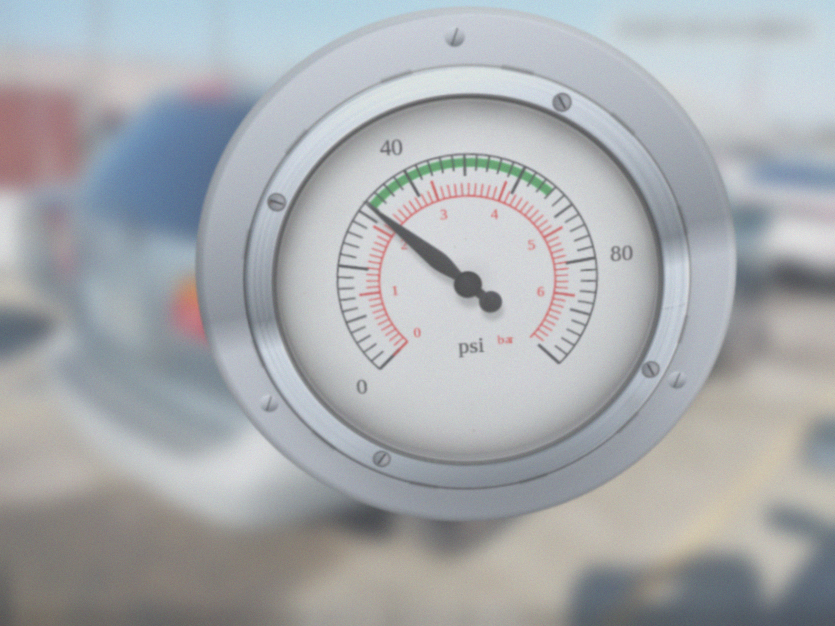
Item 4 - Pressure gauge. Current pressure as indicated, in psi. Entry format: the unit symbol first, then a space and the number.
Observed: psi 32
